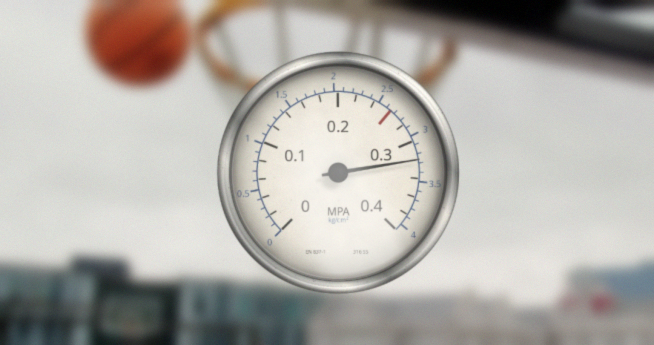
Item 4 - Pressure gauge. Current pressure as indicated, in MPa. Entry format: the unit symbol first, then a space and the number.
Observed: MPa 0.32
